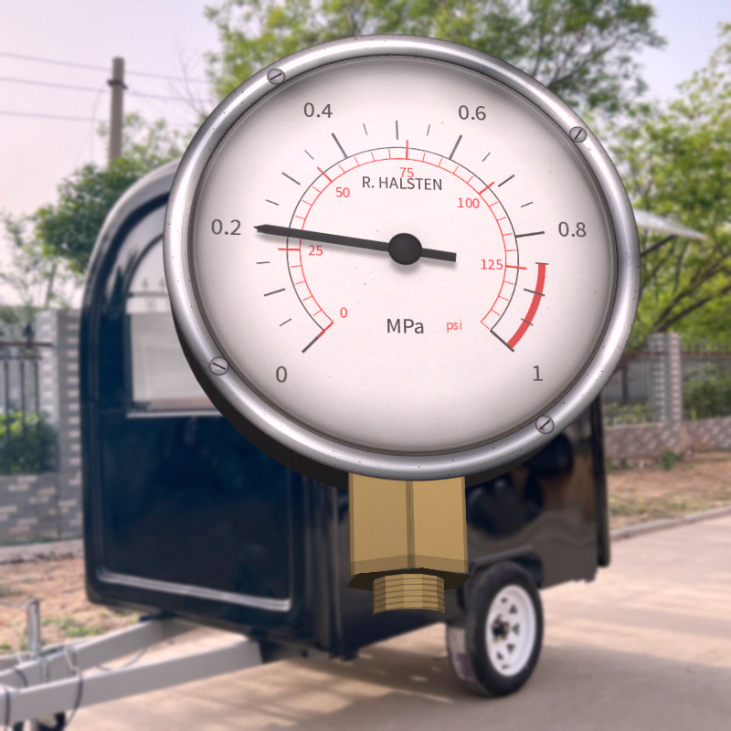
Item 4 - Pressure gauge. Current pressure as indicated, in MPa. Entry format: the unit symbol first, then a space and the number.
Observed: MPa 0.2
